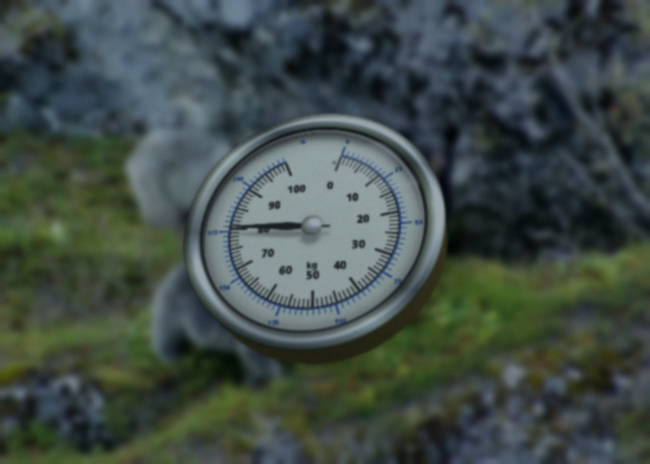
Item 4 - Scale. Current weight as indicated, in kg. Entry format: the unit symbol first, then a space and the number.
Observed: kg 80
